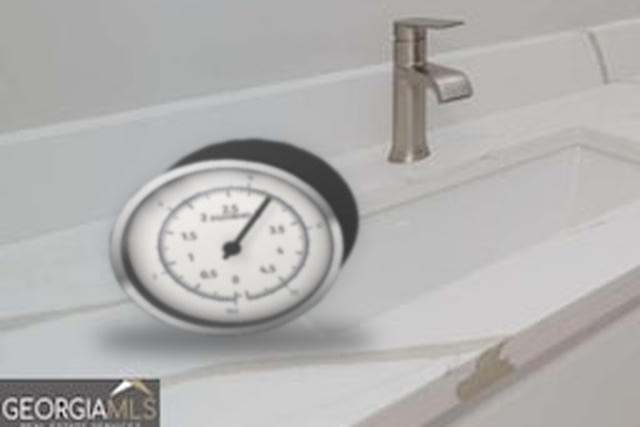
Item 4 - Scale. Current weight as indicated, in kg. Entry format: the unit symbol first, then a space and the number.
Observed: kg 3
